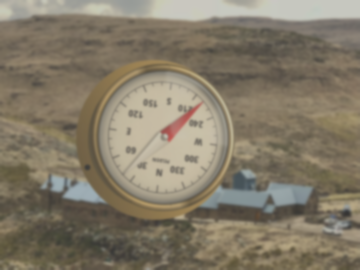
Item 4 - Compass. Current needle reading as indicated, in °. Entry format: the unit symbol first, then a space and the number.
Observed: ° 220
